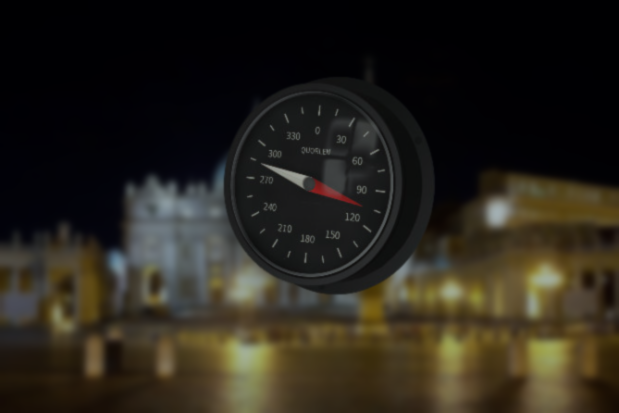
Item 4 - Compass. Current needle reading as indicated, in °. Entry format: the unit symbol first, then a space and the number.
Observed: ° 105
